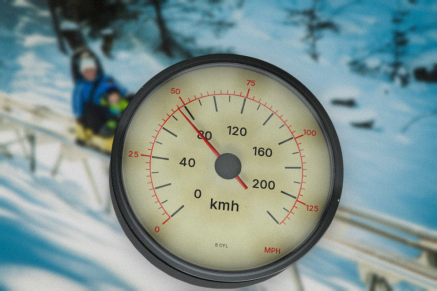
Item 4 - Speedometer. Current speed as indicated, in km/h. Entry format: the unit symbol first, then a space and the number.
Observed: km/h 75
